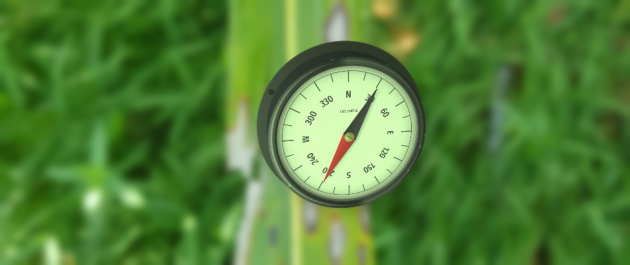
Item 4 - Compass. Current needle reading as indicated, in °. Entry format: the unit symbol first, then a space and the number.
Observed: ° 210
